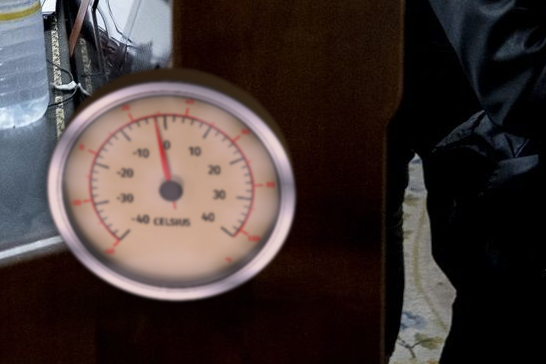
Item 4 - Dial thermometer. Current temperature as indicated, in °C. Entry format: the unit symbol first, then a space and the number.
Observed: °C -2
